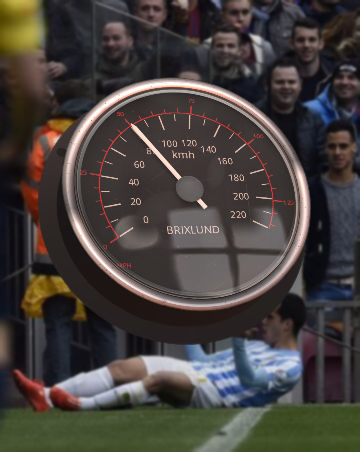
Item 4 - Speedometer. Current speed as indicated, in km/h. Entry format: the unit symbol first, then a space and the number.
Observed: km/h 80
